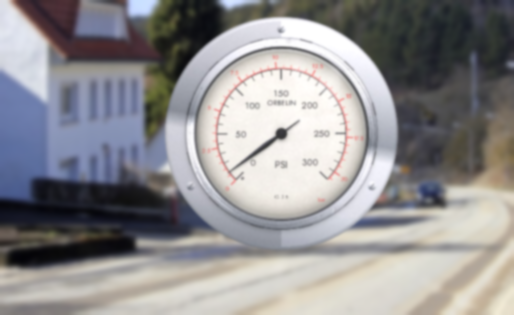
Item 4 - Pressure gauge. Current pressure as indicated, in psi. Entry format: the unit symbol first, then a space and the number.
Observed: psi 10
